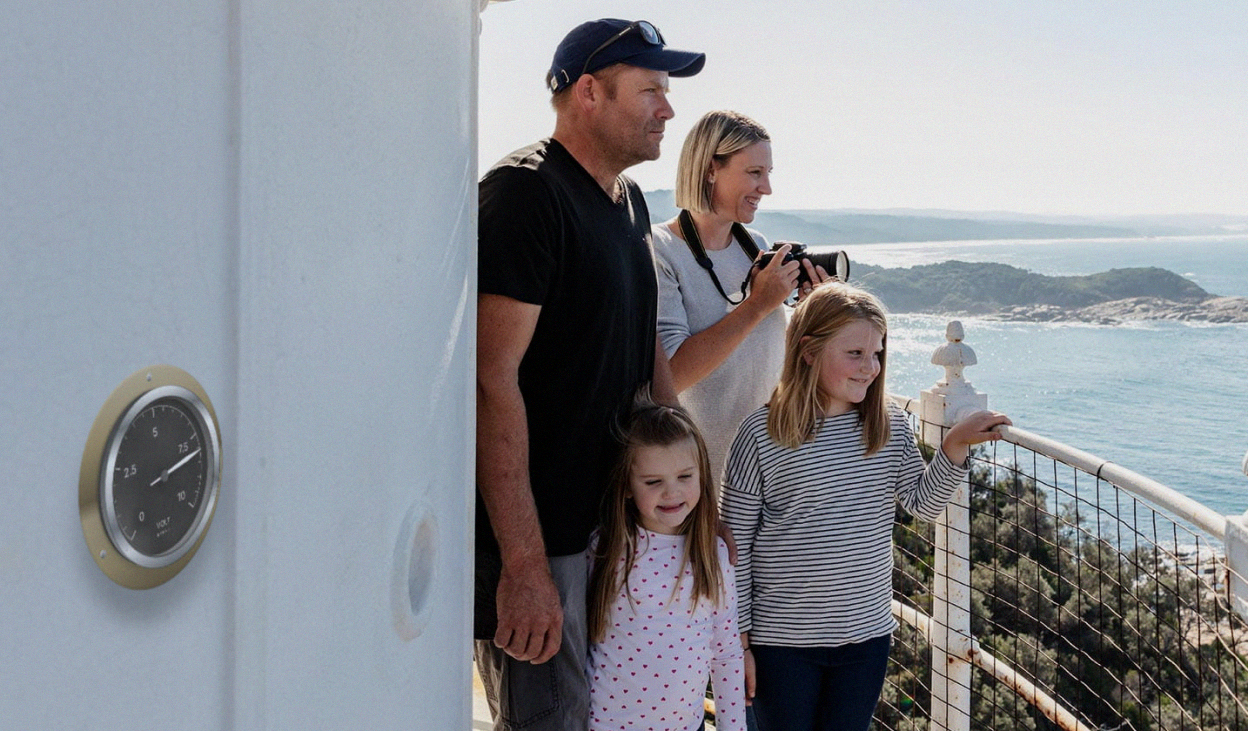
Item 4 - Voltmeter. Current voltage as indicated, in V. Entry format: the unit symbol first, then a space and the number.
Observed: V 8
